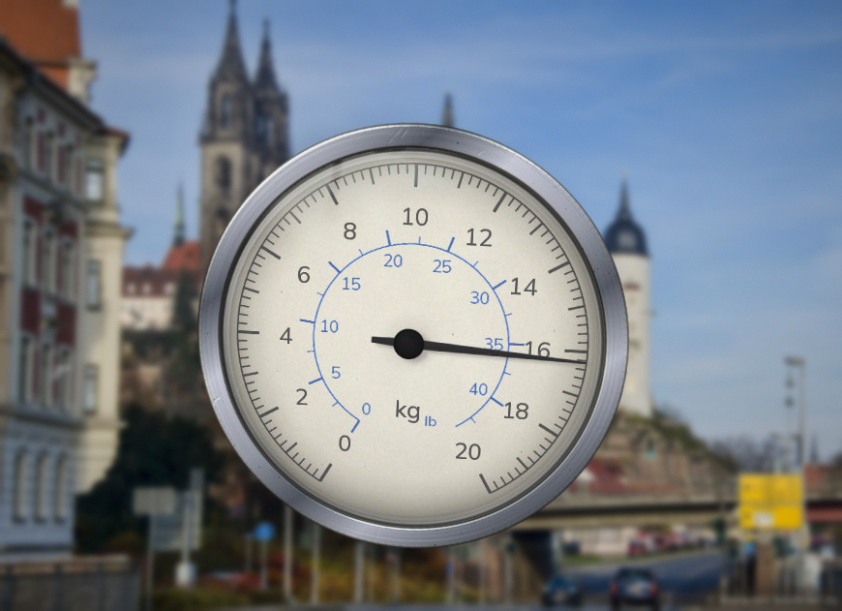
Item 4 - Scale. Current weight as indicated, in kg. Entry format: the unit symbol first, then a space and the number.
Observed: kg 16.2
